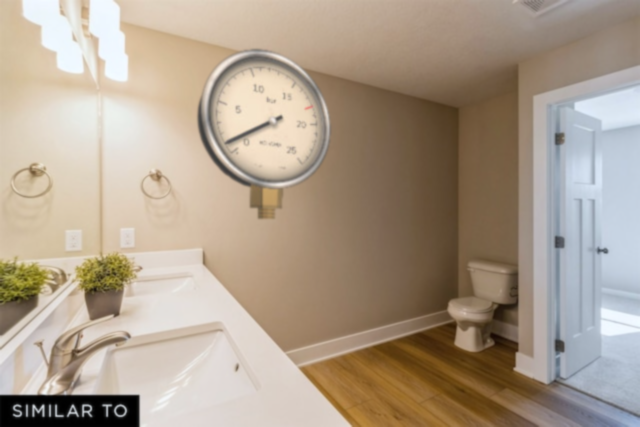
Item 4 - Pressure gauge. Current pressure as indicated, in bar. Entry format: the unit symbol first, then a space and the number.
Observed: bar 1
